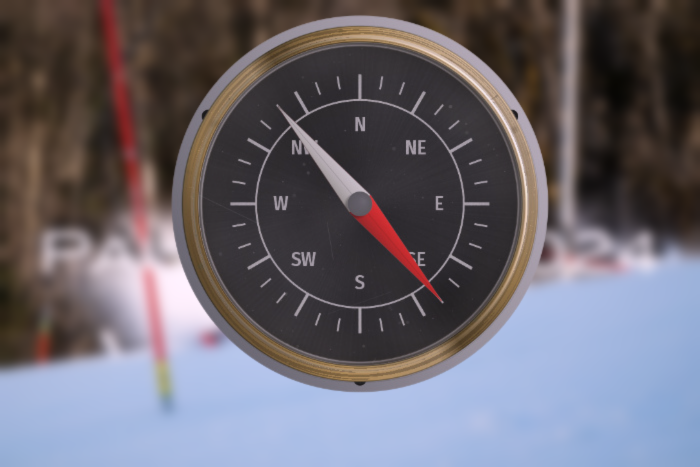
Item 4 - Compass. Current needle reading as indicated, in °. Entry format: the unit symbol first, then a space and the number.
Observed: ° 140
